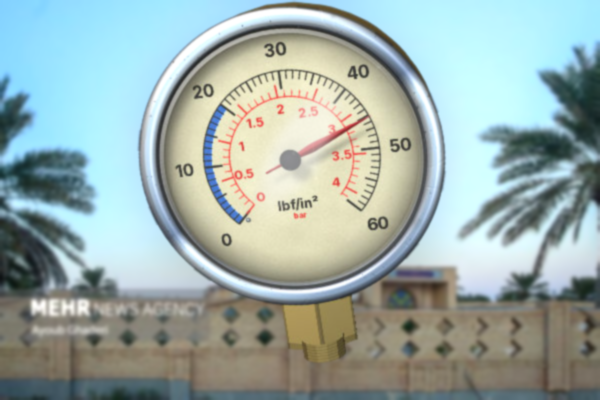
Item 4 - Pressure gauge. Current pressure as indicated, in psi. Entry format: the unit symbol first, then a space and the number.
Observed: psi 45
